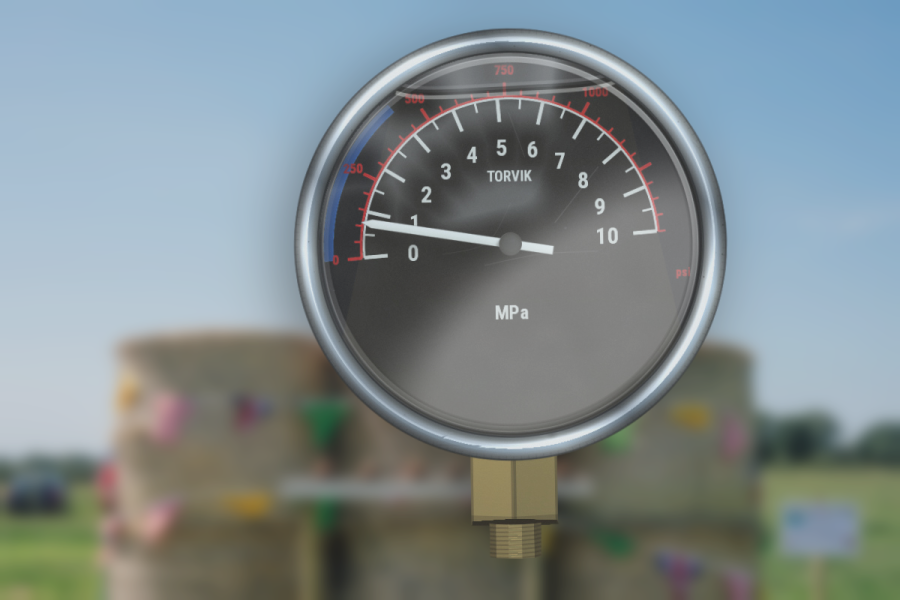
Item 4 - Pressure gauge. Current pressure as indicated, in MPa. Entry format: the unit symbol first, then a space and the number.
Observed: MPa 0.75
